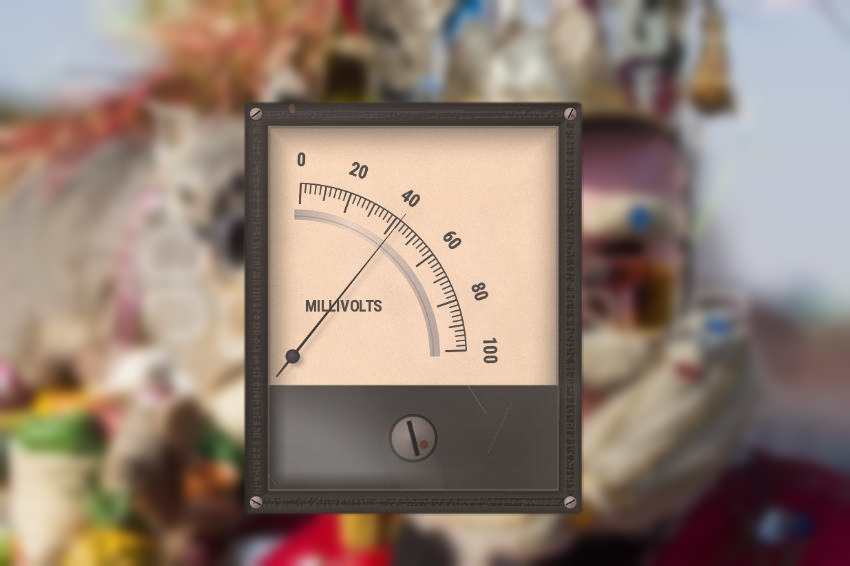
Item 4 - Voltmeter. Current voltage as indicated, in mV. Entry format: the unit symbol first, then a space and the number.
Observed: mV 42
